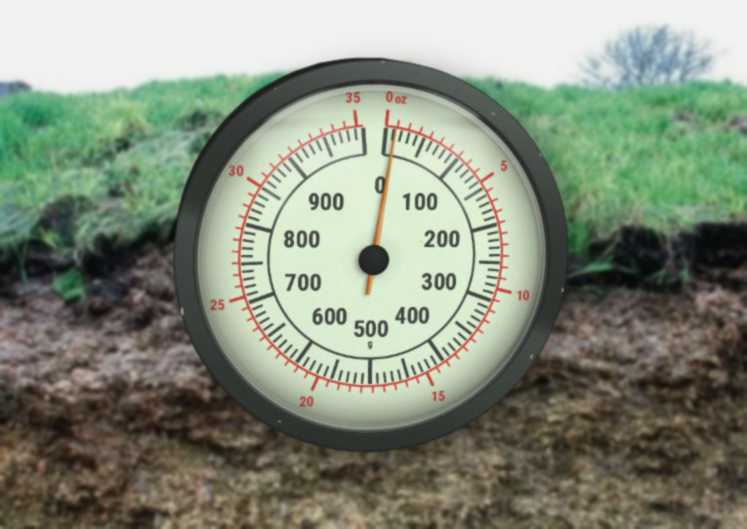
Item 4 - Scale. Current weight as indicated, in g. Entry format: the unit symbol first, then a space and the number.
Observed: g 10
